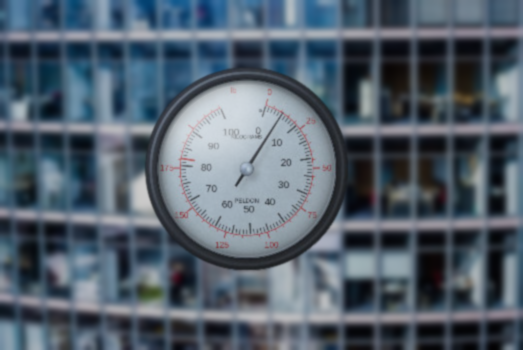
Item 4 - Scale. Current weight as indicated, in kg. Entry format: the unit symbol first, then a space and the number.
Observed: kg 5
